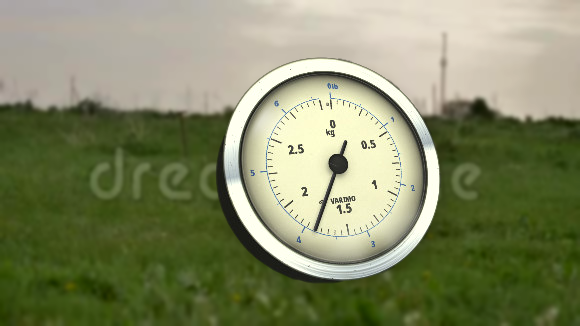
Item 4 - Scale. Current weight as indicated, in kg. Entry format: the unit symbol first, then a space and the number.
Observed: kg 1.75
